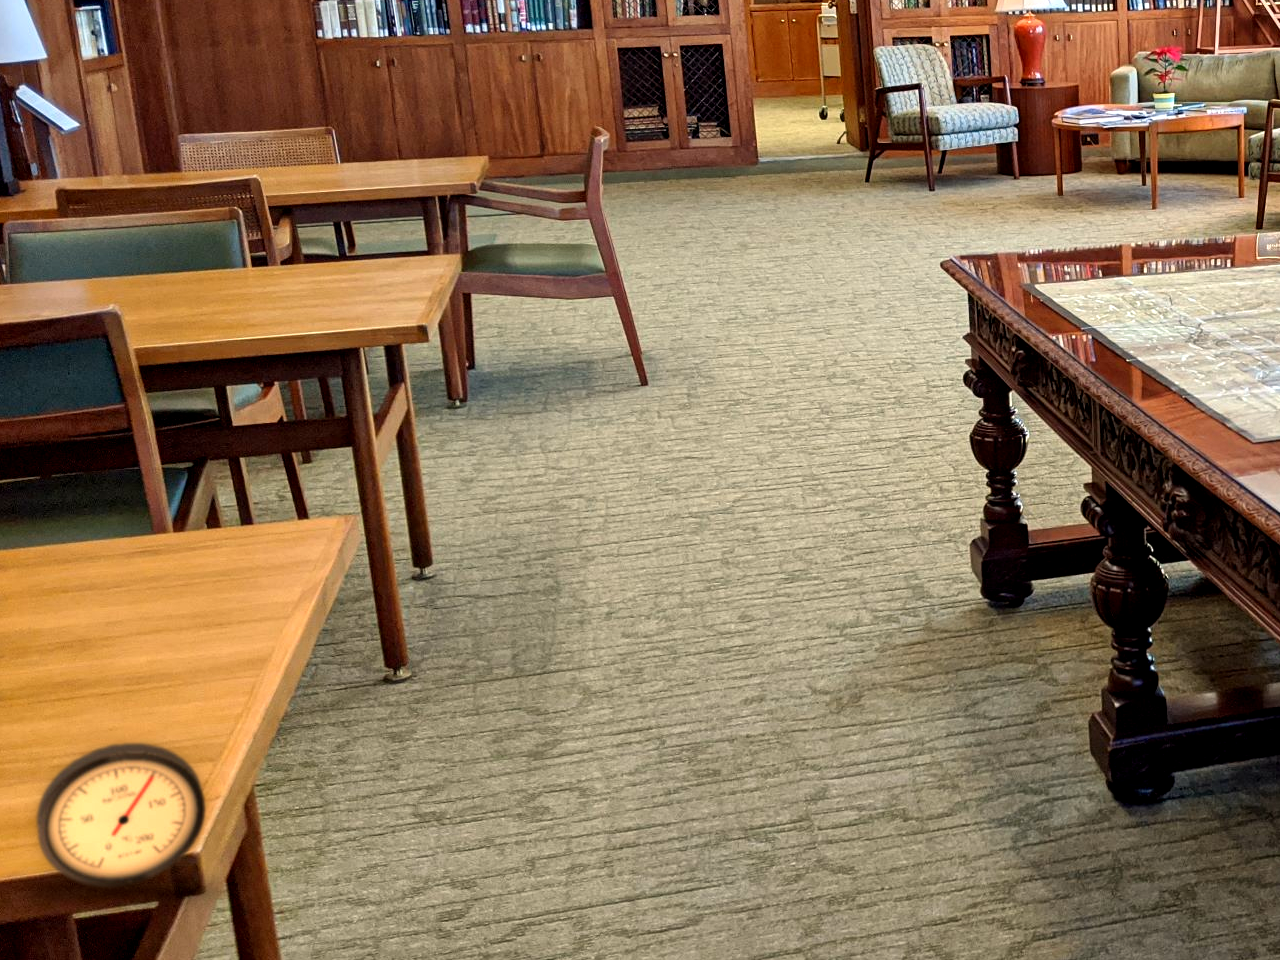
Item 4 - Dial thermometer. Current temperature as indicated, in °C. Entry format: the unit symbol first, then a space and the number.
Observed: °C 125
